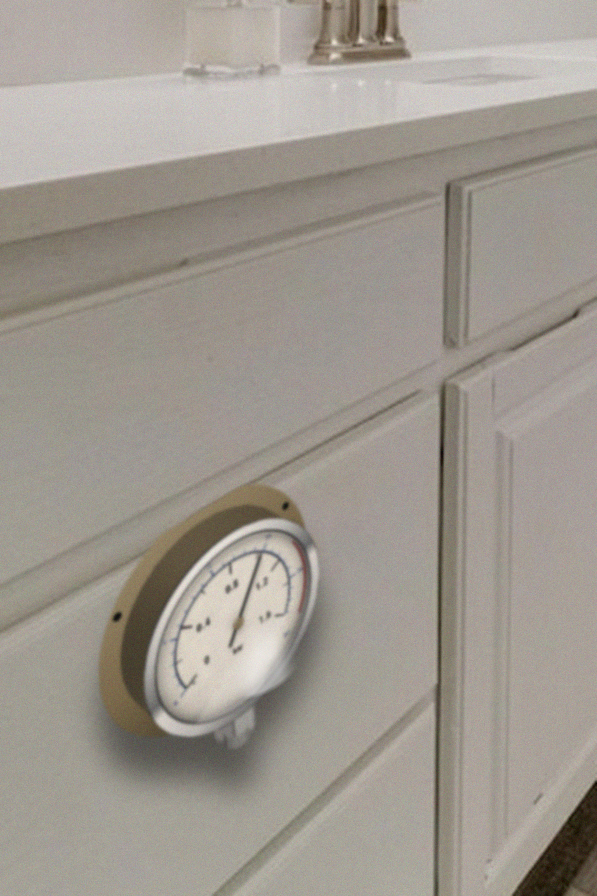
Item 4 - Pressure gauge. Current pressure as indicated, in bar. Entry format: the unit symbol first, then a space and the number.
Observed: bar 1
